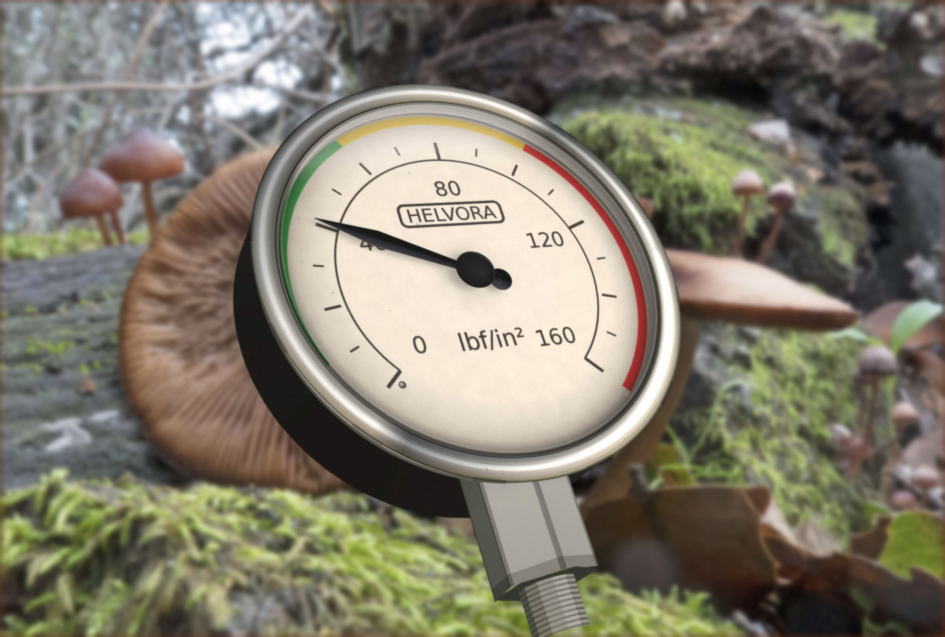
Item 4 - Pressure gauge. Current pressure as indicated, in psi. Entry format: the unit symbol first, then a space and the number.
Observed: psi 40
